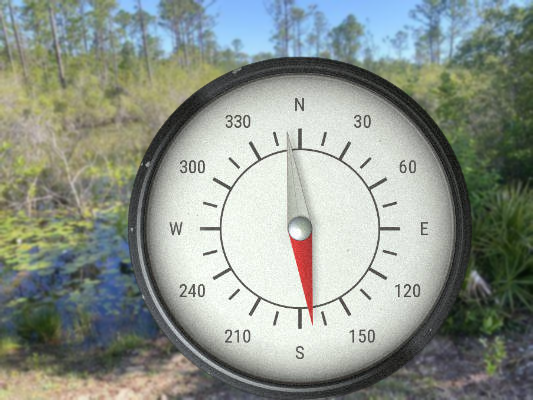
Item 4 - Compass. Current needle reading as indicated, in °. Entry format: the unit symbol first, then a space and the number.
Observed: ° 172.5
